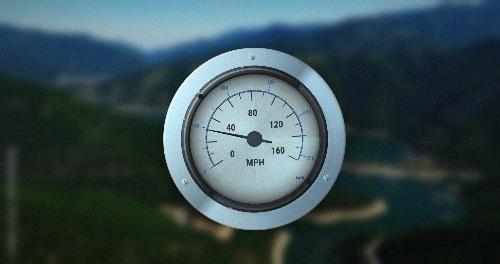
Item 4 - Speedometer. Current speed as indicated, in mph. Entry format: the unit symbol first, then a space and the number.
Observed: mph 30
